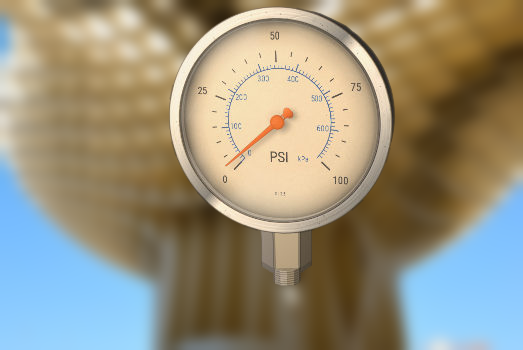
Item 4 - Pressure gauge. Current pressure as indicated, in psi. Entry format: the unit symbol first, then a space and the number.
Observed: psi 2.5
